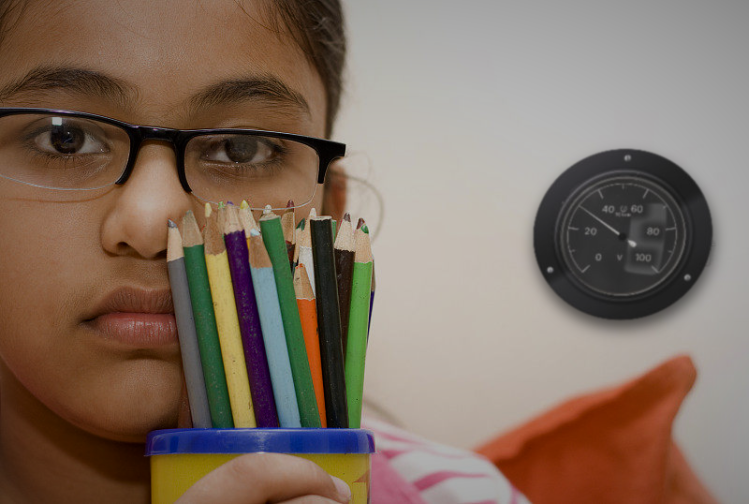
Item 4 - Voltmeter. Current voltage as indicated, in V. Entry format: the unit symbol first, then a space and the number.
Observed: V 30
